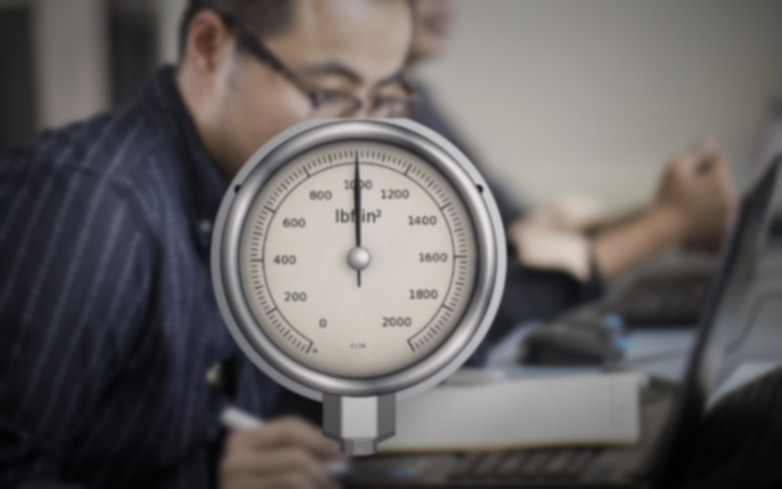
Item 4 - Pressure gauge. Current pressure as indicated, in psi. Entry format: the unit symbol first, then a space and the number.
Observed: psi 1000
